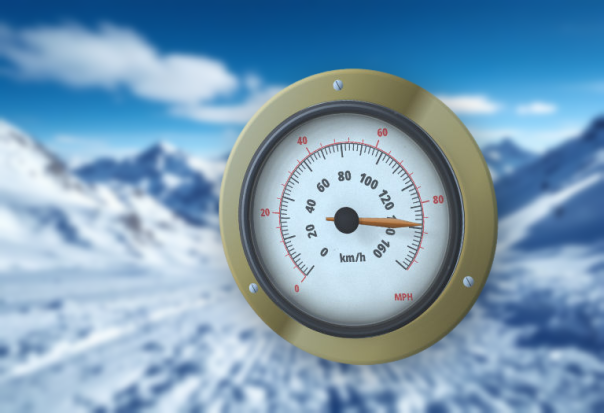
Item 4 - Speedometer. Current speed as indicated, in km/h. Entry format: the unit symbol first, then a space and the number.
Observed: km/h 138
